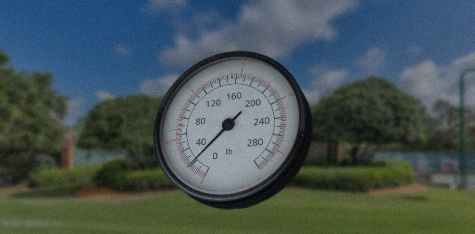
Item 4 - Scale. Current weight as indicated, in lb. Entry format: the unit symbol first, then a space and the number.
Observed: lb 20
